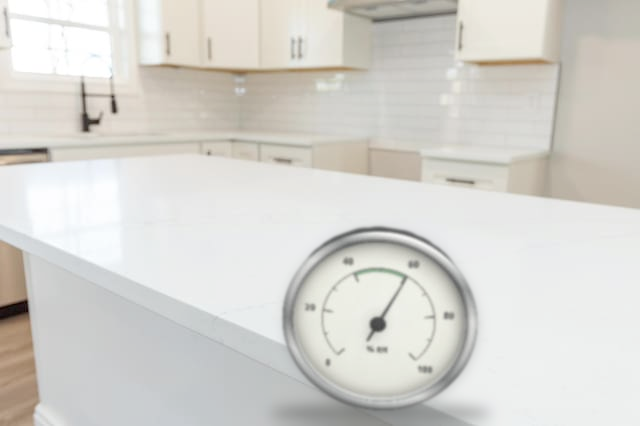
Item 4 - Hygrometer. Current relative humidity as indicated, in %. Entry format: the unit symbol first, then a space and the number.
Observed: % 60
